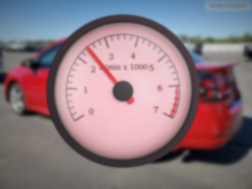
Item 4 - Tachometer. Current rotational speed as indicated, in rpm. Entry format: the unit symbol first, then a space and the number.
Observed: rpm 2400
